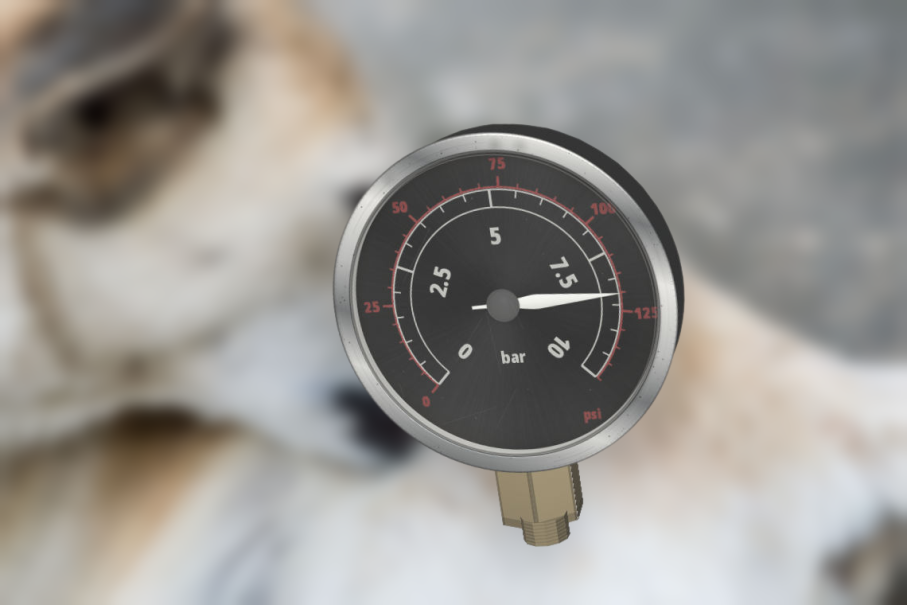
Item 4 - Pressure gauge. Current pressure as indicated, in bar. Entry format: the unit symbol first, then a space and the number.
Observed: bar 8.25
